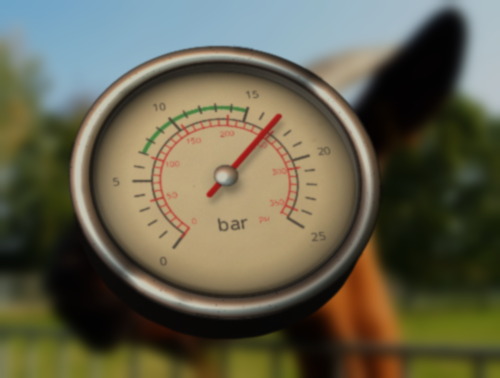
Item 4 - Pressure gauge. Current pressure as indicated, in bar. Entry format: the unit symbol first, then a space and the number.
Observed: bar 17
